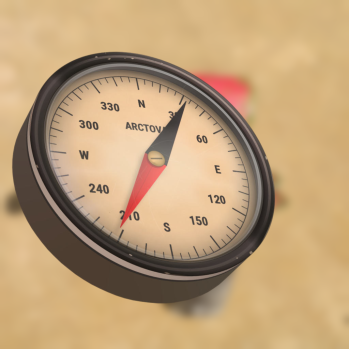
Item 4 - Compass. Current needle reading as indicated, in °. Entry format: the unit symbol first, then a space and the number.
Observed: ° 212.5
